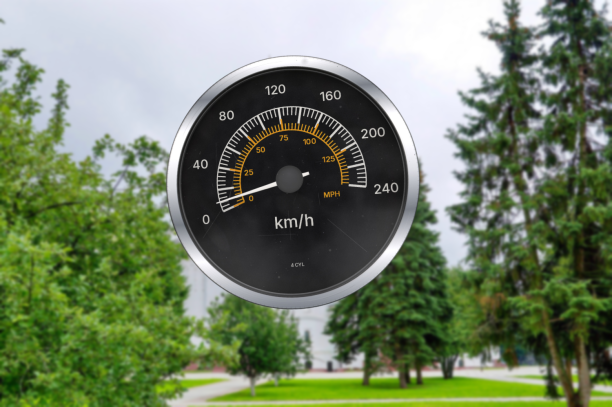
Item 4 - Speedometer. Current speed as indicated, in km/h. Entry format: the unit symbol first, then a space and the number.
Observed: km/h 8
